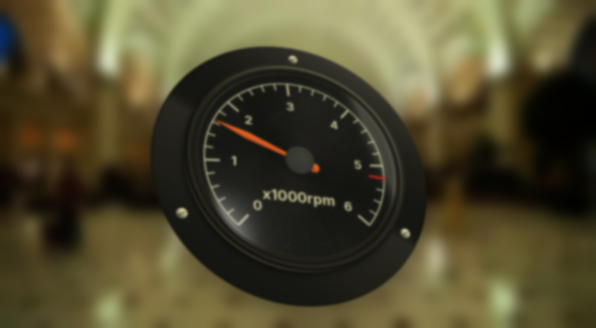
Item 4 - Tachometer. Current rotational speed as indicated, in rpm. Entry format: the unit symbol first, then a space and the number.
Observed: rpm 1600
